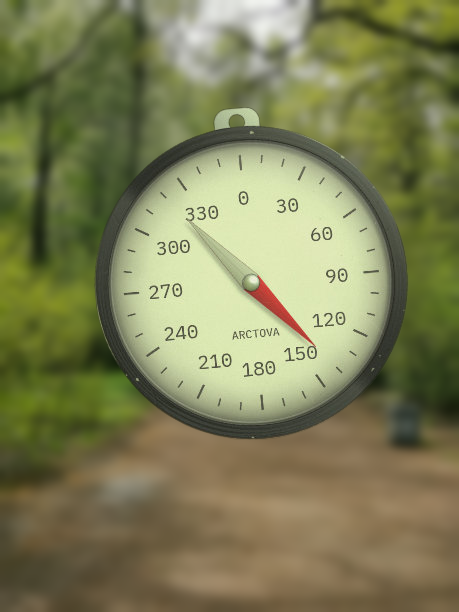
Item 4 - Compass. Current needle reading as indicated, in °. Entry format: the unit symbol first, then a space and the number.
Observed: ° 140
